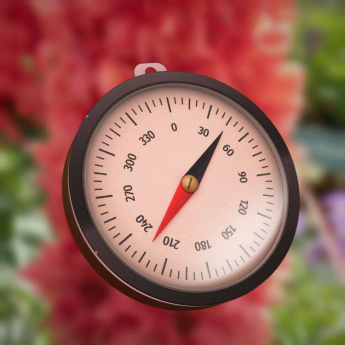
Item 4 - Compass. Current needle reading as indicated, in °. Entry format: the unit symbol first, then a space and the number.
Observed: ° 225
